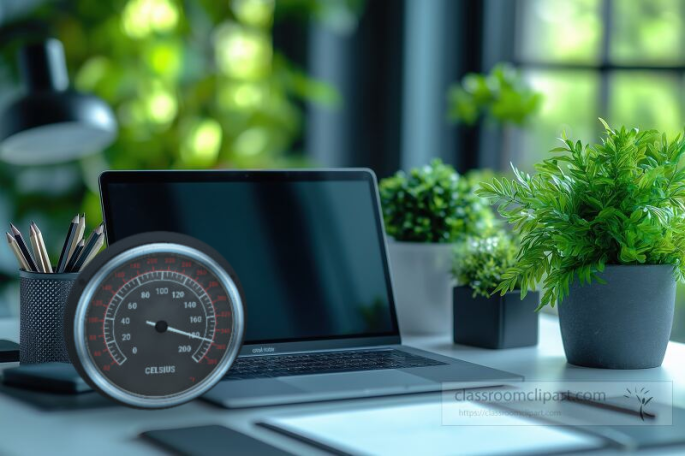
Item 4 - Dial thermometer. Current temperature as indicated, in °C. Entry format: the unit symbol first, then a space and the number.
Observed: °C 180
